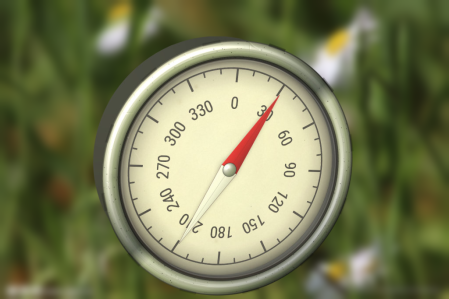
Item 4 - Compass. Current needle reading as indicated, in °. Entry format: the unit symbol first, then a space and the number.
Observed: ° 30
